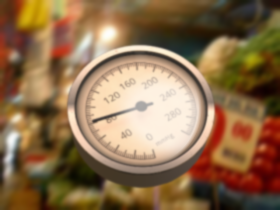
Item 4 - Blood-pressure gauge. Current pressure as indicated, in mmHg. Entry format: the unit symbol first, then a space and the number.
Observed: mmHg 80
